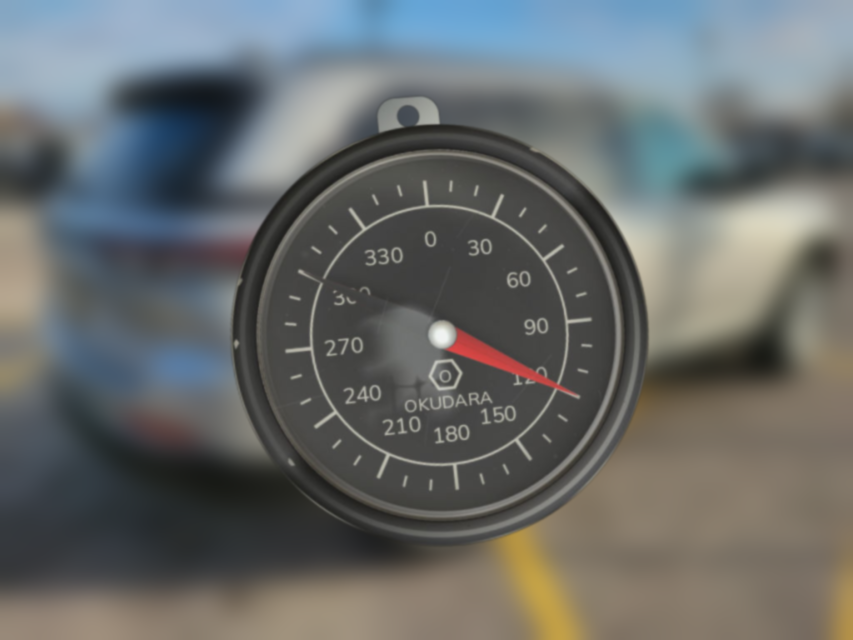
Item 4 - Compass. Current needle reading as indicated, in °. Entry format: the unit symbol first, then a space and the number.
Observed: ° 120
